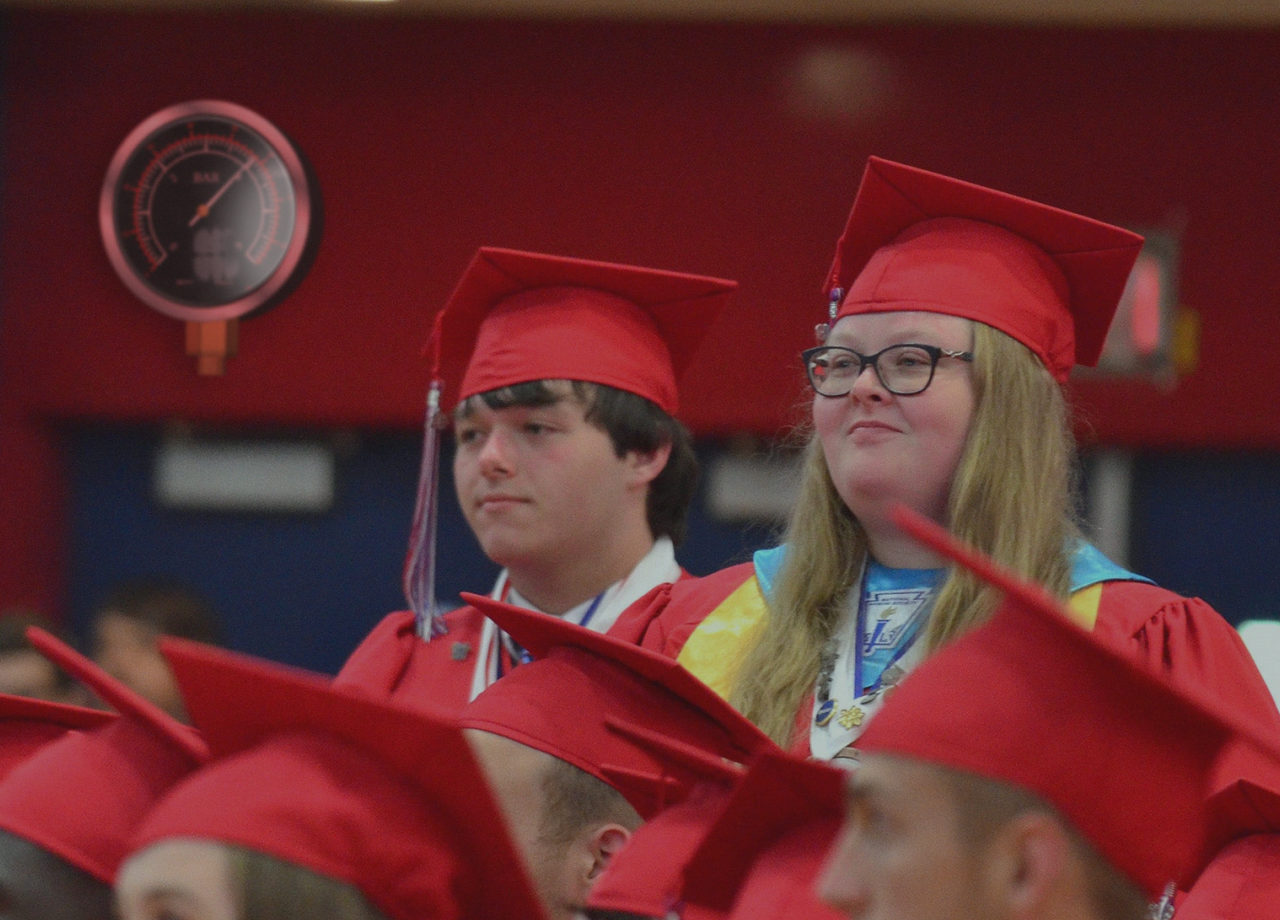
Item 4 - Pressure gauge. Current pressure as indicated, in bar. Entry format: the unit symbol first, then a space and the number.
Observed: bar 4
